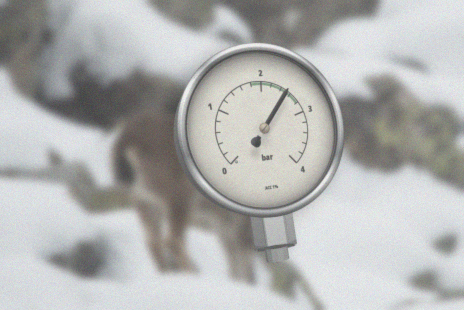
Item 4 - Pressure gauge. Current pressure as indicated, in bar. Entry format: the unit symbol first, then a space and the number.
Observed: bar 2.5
